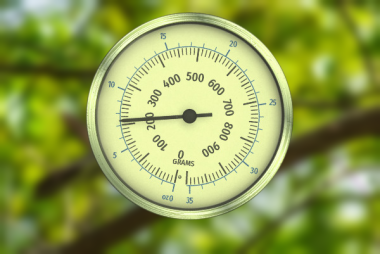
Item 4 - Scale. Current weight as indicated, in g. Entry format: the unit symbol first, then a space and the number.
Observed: g 210
